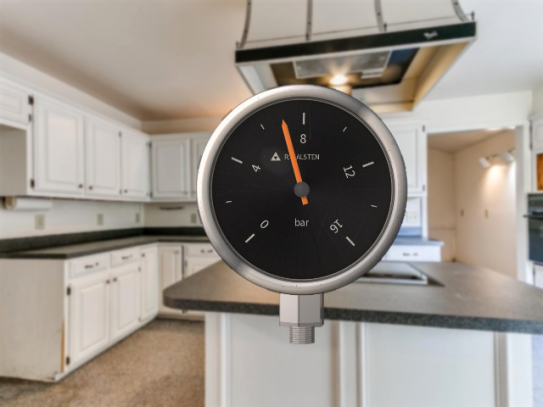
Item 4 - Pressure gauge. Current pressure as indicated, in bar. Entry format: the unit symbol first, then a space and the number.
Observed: bar 7
